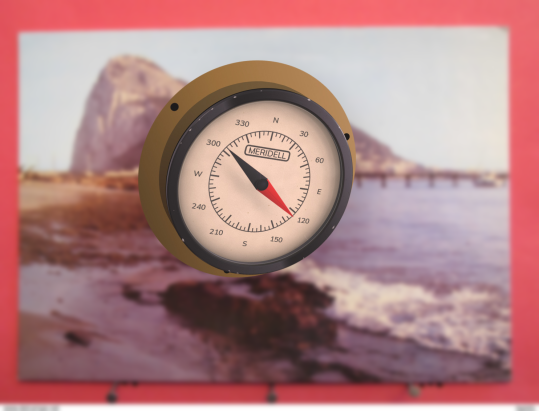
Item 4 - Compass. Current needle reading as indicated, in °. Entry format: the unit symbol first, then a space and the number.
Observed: ° 125
